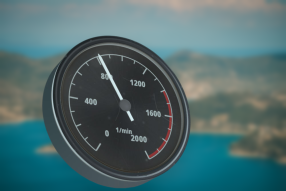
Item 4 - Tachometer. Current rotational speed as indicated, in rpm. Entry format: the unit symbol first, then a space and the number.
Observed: rpm 800
